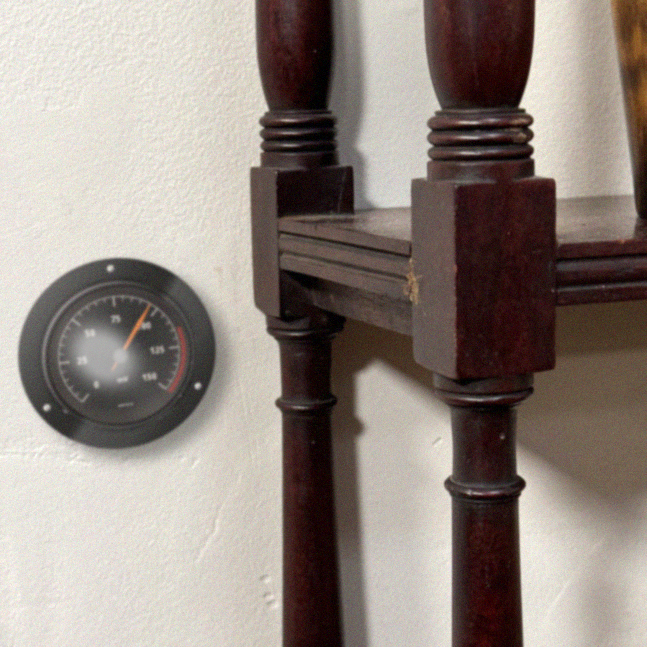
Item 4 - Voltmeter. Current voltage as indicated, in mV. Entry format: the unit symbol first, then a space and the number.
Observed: mV 95
